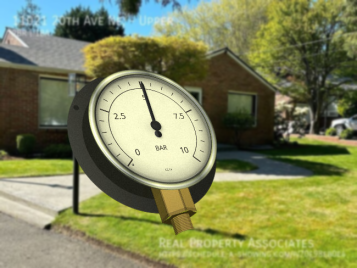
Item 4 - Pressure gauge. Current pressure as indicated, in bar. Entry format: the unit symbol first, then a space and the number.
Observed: bar 5
